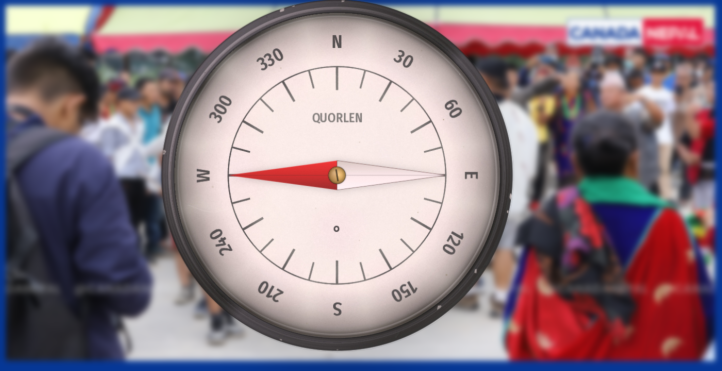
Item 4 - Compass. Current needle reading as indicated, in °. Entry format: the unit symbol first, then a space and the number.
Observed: ° 270
